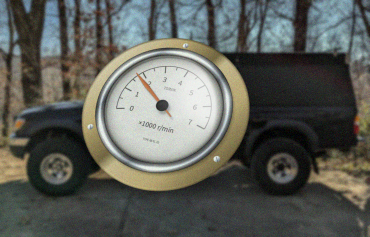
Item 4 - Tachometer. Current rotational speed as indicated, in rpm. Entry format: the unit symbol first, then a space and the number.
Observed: rpm 1750
